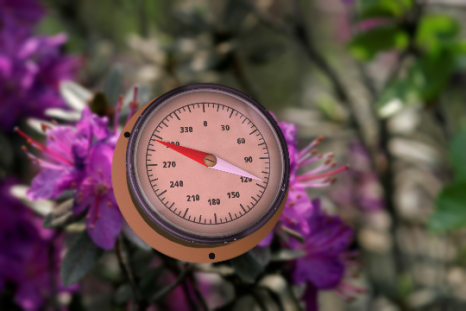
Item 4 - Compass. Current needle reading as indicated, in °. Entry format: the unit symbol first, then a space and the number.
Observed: ° 295
